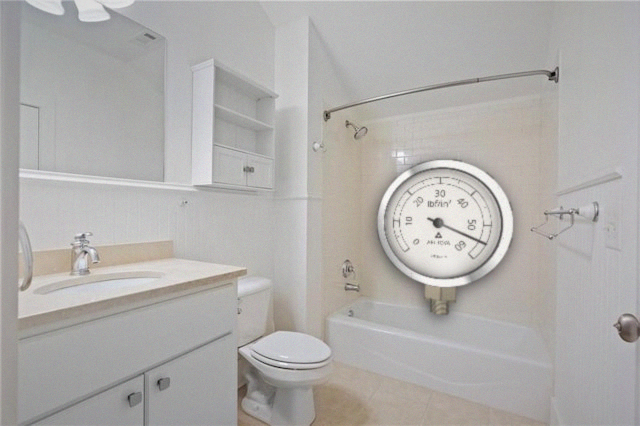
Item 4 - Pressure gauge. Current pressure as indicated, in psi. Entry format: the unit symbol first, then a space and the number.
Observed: psi 55
